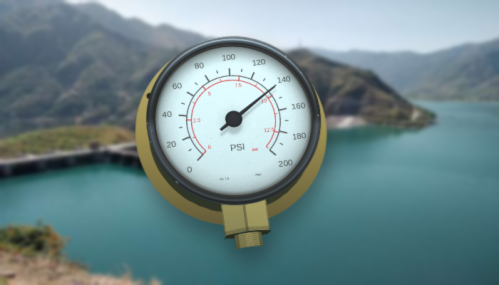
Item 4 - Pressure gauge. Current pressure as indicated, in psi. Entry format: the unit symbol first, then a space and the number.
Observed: psi 140
